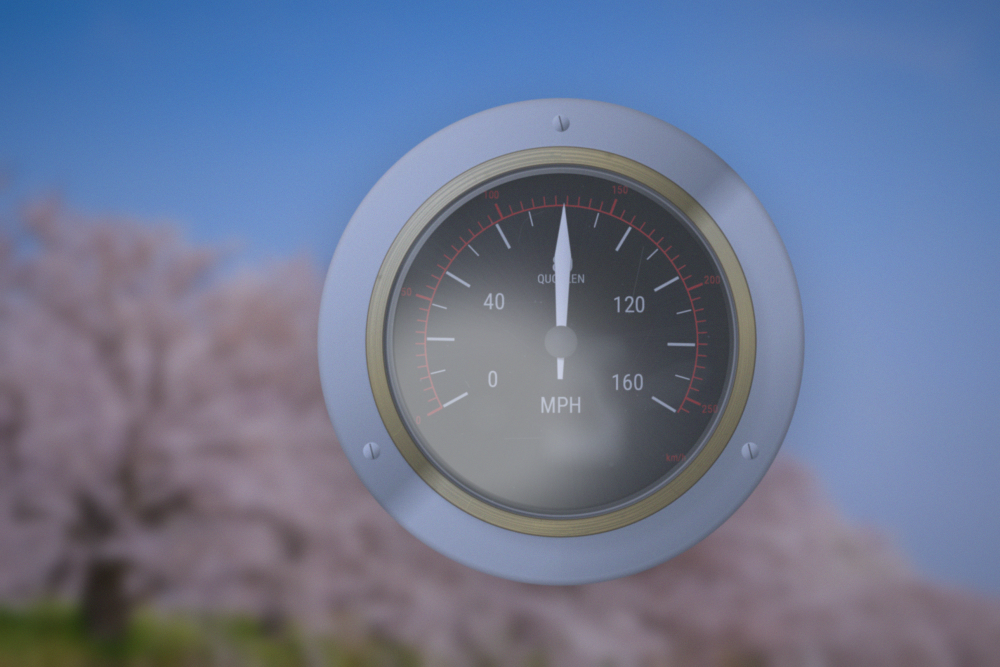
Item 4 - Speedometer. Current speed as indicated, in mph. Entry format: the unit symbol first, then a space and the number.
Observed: mph 80
